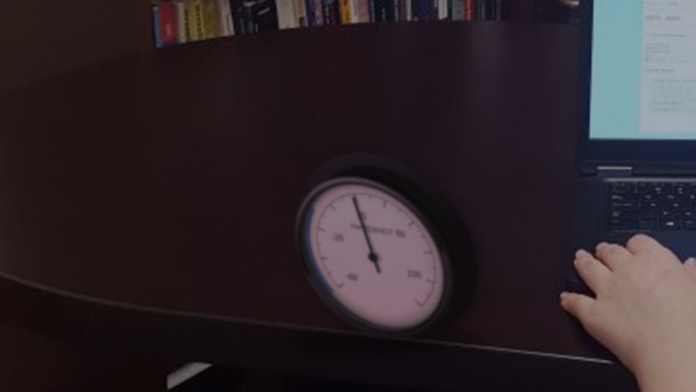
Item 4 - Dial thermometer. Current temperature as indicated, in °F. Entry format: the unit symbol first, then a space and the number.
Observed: °F 20
